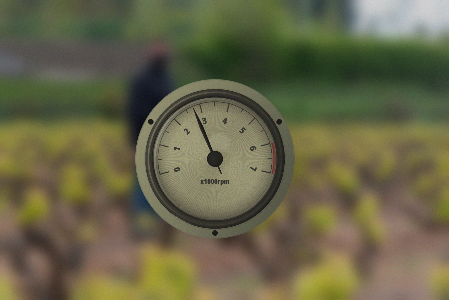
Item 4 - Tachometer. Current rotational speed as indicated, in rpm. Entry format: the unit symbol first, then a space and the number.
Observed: rpm 2750
